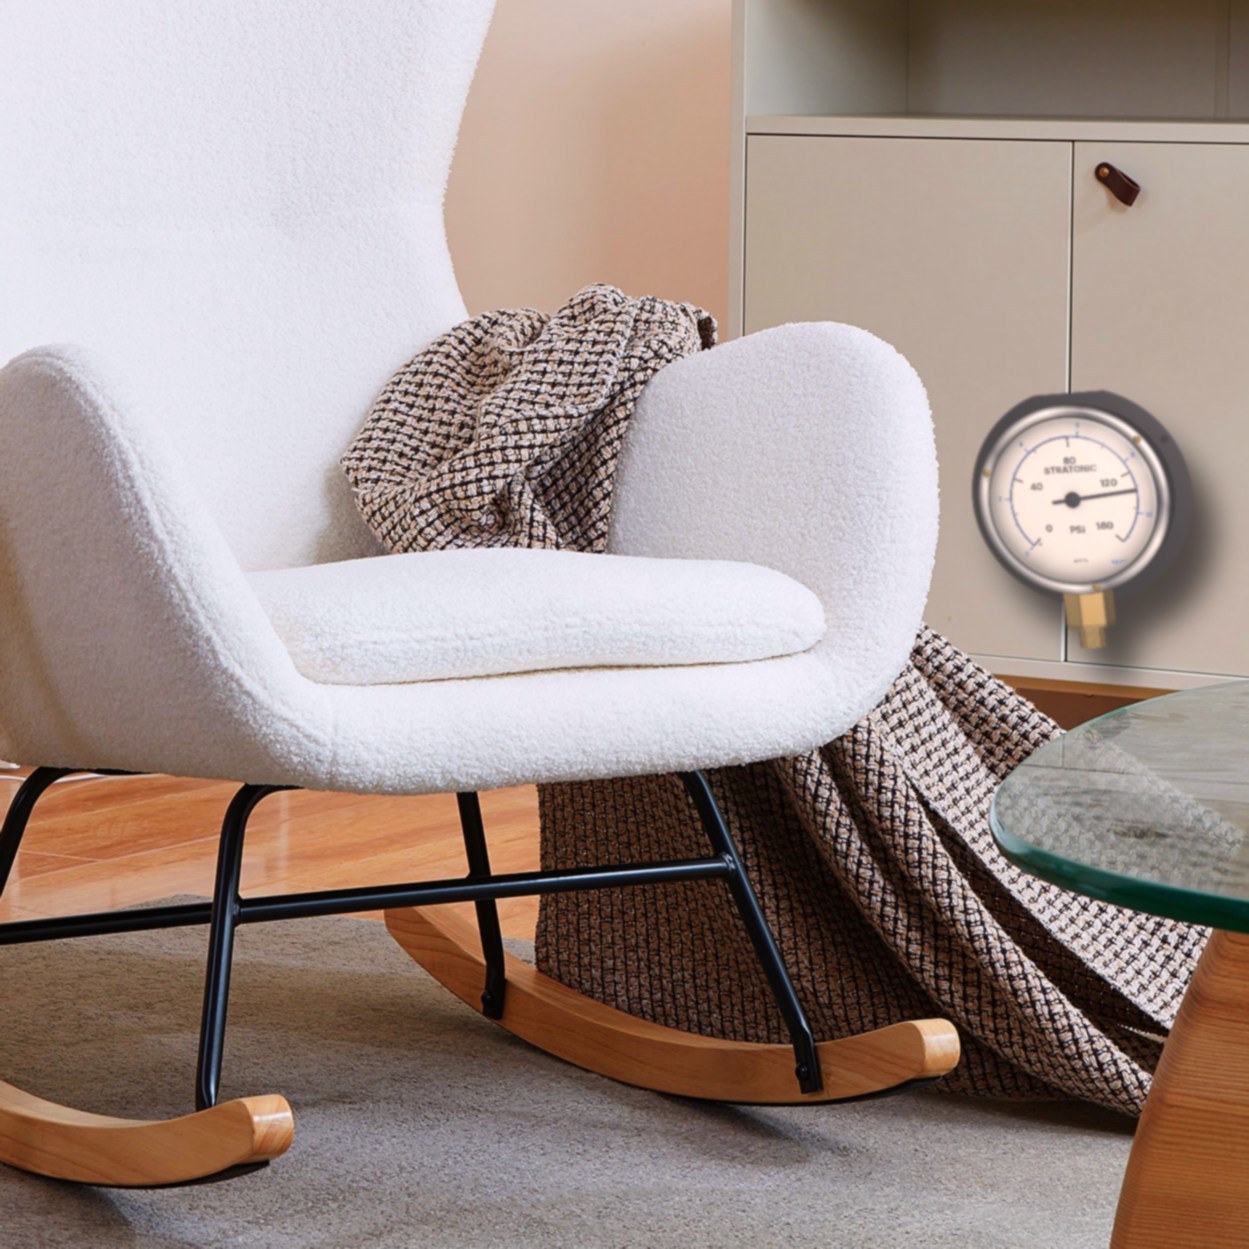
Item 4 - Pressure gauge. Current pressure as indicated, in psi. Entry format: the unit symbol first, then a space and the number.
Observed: psi 130
